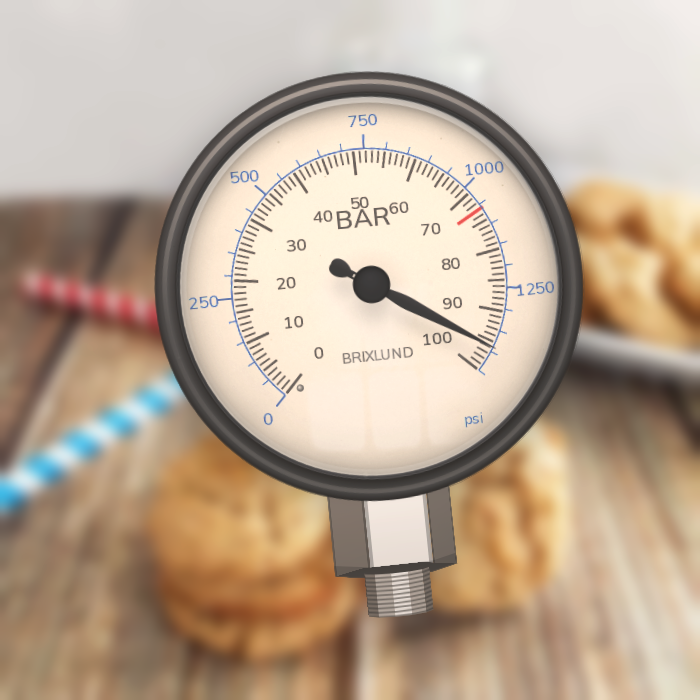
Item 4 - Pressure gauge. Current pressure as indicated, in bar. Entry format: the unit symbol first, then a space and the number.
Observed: bar 96
